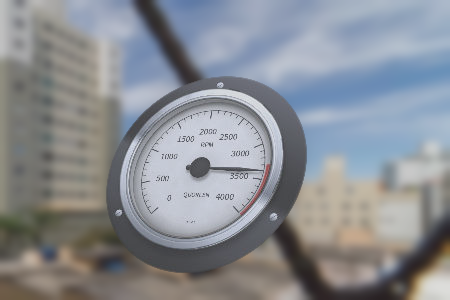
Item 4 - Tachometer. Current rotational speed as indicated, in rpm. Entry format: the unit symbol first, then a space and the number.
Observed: rpm 3400
